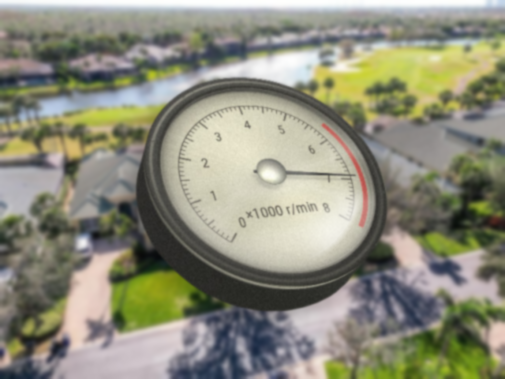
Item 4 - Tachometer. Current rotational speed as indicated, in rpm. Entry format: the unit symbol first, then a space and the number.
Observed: rpm 7000
